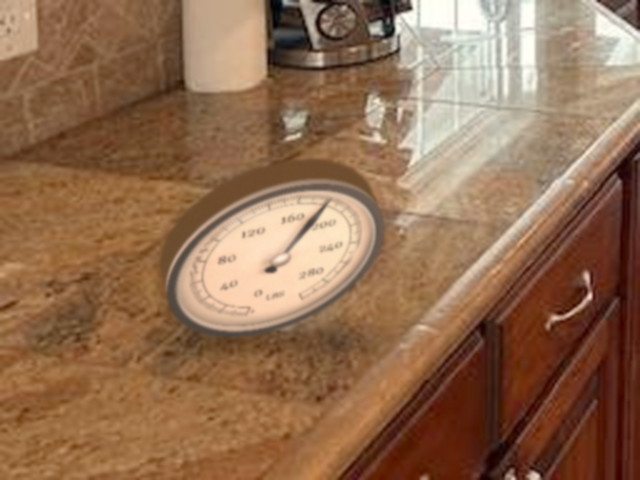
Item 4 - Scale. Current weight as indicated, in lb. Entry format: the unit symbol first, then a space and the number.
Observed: lb 180
